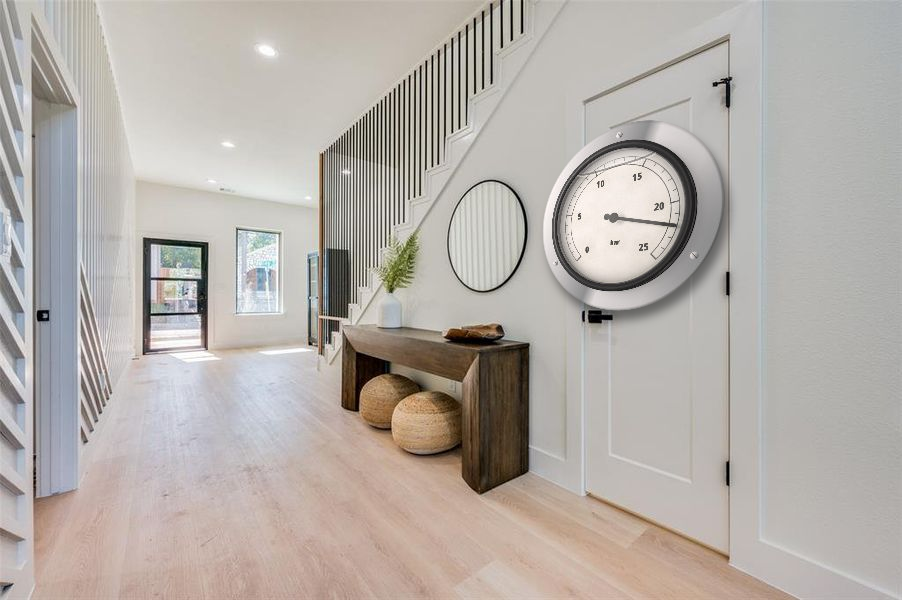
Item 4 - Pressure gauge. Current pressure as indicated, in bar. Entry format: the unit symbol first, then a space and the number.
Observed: bar 22
